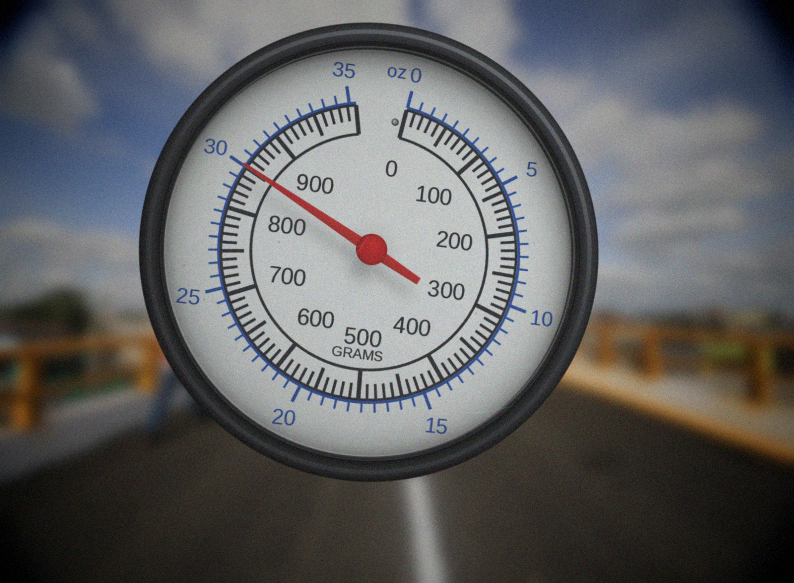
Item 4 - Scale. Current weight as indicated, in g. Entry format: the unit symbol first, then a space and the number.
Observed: g 850
